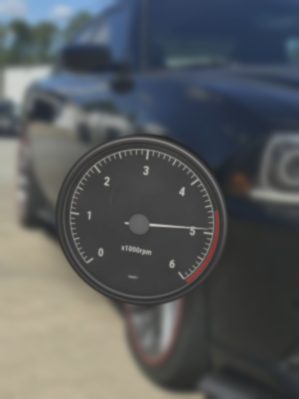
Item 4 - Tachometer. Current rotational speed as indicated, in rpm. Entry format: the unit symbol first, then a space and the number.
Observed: rpm 4900
